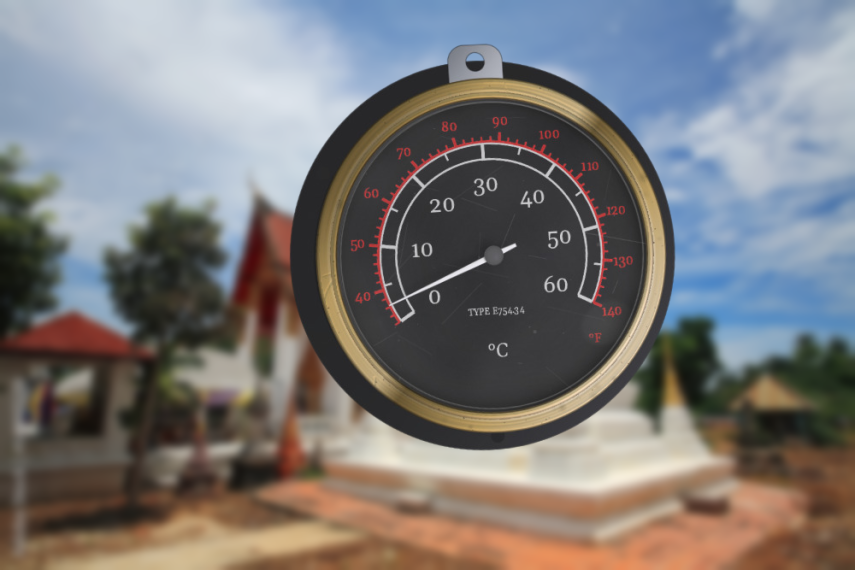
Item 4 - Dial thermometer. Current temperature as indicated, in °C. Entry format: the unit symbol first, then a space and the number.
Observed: °C 2.5
